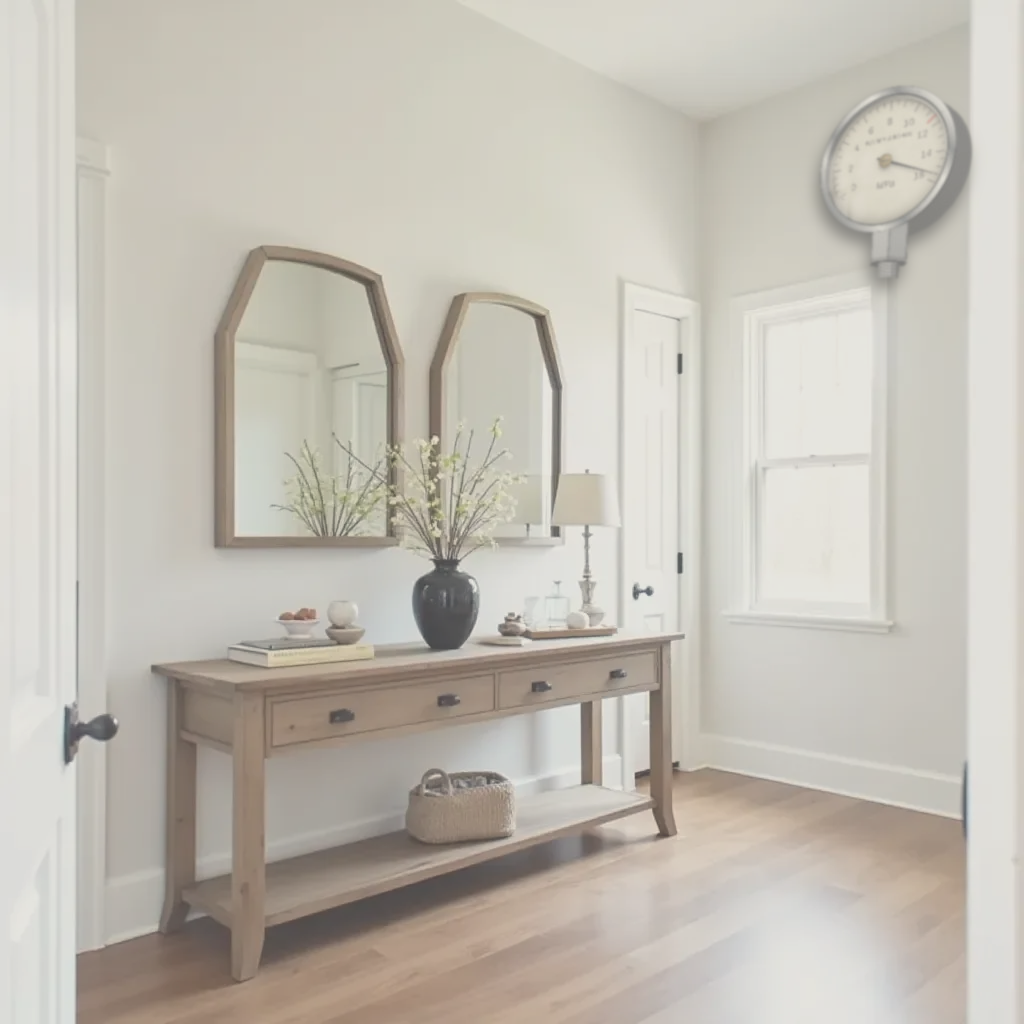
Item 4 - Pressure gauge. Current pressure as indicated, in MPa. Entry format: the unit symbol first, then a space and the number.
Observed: MPa 15.5
